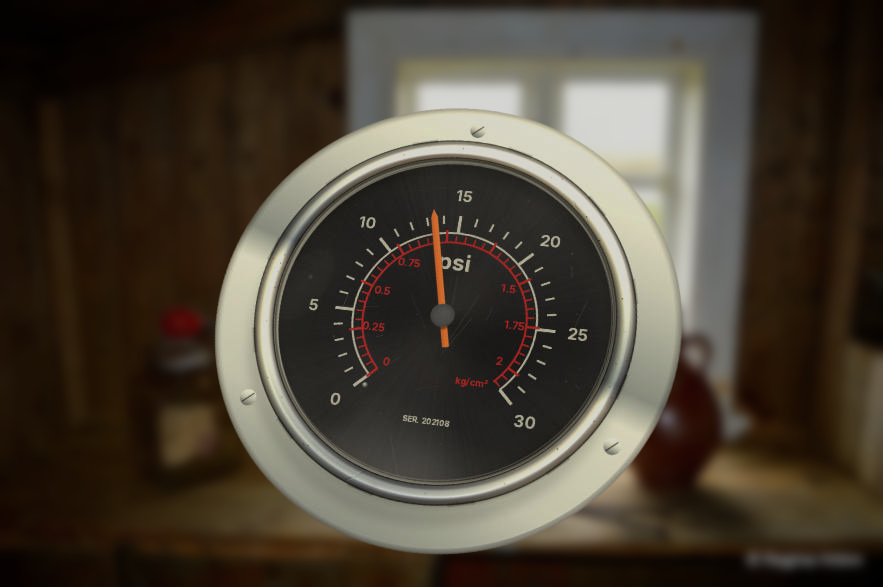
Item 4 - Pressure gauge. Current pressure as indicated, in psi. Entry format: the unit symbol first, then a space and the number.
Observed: psi 13.5
